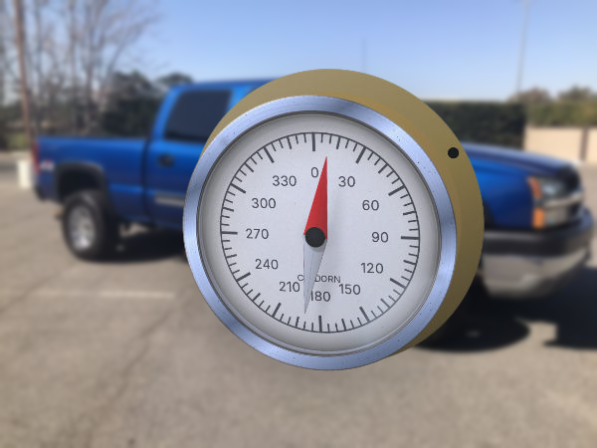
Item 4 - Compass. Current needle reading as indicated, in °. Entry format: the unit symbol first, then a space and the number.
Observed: ° 10
